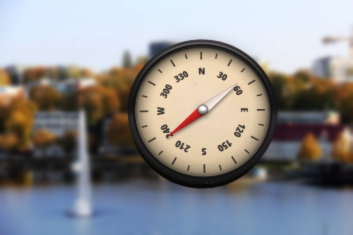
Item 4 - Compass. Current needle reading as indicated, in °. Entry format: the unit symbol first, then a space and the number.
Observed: ° 232.5
